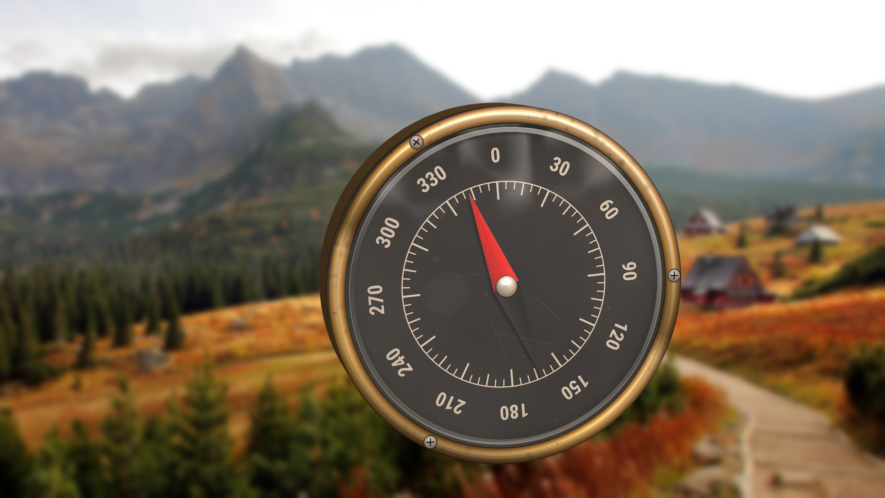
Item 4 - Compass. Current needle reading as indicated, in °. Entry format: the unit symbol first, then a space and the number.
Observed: ° 342.5
